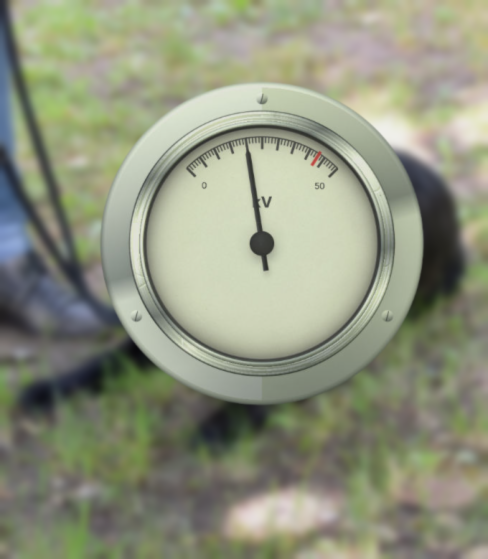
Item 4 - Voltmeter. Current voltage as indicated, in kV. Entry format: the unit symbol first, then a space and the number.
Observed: kV 20
